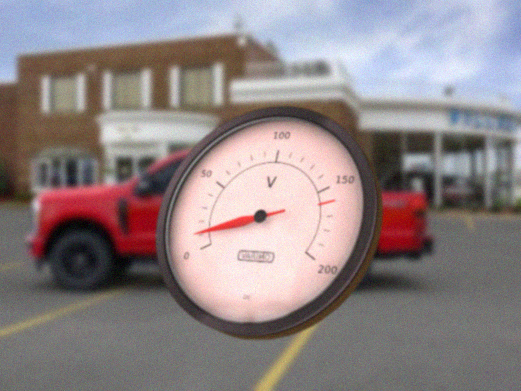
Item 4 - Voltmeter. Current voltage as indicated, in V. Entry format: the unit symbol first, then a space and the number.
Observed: V 10
